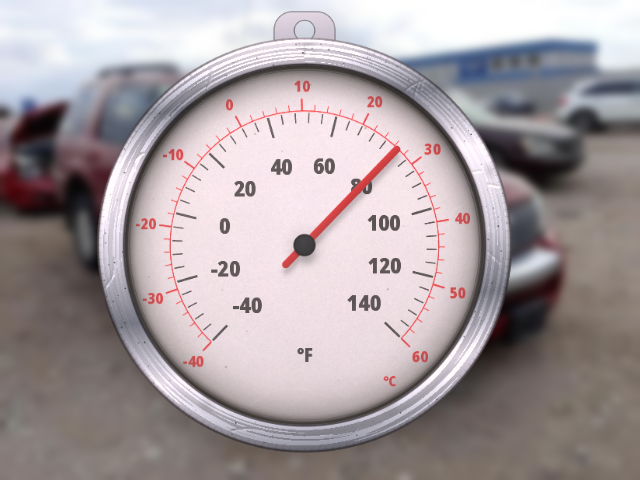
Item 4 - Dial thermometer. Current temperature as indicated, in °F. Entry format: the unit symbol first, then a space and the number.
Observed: °F 80
